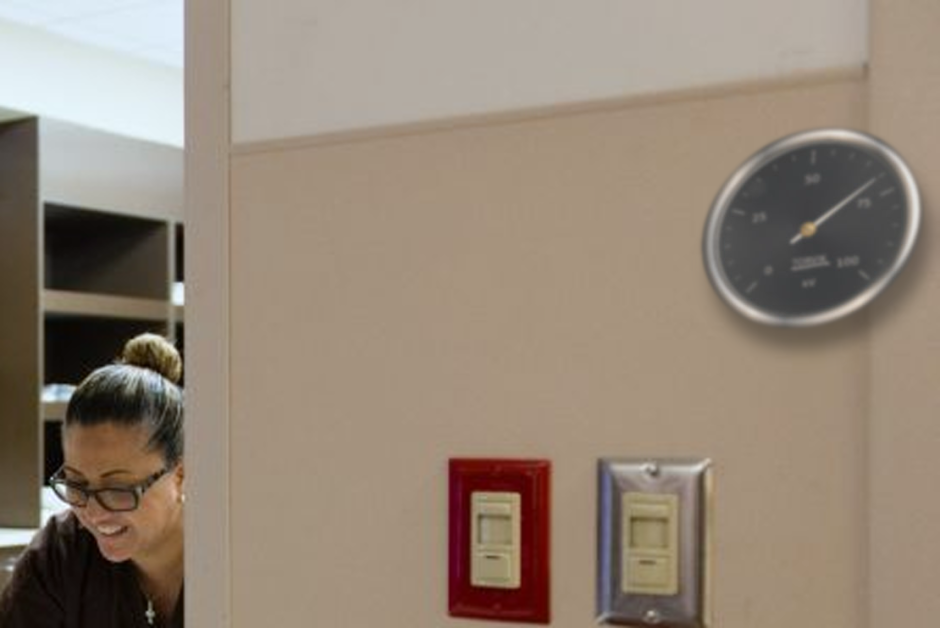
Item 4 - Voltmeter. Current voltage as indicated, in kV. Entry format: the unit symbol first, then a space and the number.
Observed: kV 70
